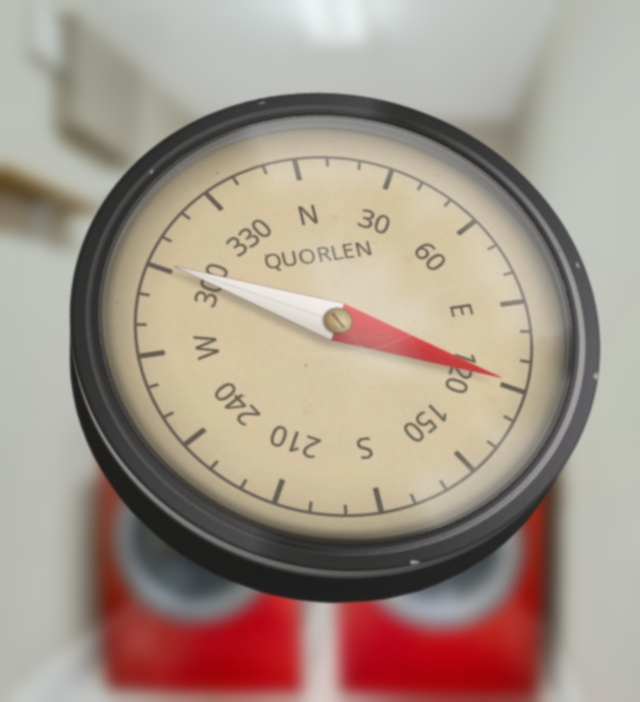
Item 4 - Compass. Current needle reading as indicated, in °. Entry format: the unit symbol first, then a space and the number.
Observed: ° 120
